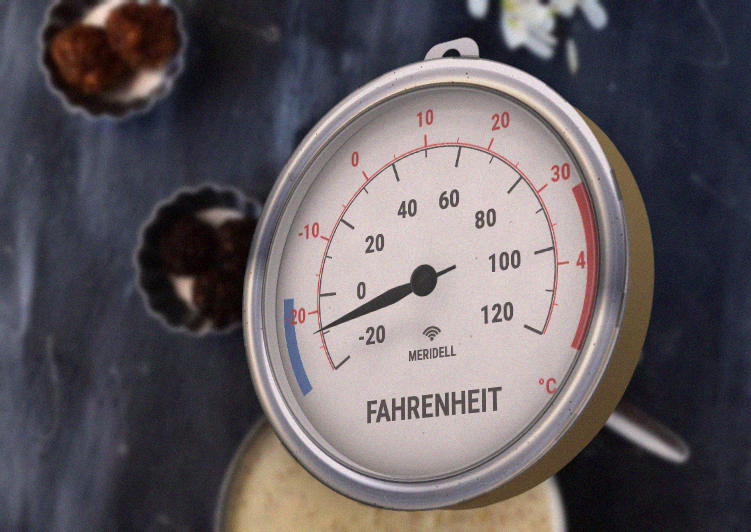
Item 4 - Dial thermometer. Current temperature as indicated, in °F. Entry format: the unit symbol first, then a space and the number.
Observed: °F -10
